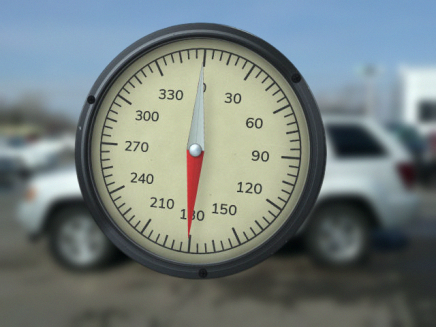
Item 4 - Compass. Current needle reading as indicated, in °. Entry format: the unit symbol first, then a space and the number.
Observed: ° 180
